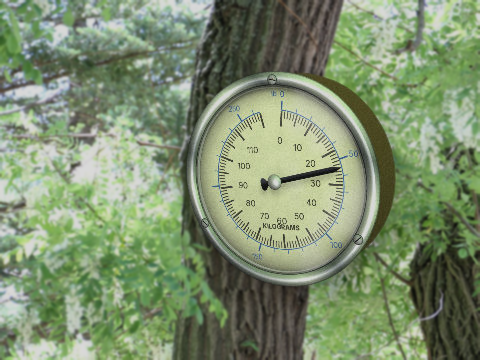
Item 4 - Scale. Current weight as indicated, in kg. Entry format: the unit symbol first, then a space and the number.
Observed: kg 25
